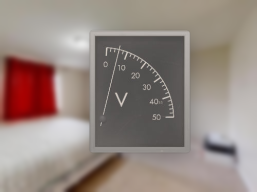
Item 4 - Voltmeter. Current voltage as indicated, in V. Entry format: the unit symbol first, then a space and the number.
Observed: V 6
